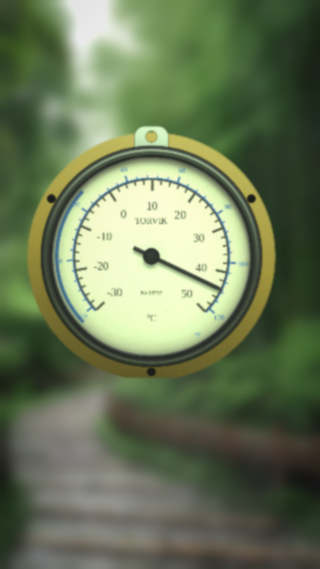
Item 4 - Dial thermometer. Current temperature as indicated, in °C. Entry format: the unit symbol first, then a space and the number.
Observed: °C 44
